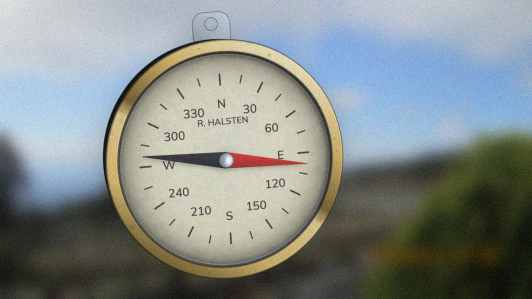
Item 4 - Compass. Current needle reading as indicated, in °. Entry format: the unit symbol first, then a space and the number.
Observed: ° 97.5
